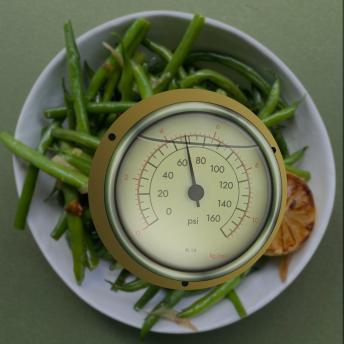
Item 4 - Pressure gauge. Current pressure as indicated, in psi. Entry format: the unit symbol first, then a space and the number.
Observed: psi 67.5
